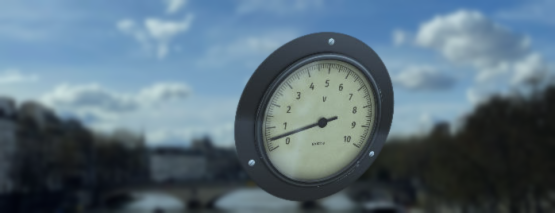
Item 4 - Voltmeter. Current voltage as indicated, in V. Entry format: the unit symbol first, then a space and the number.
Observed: V 0.5
